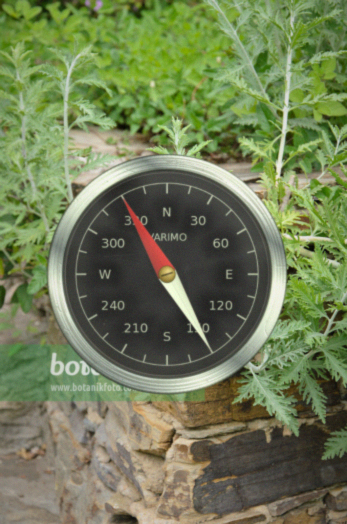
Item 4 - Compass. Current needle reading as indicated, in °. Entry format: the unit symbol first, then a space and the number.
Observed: ° 330
